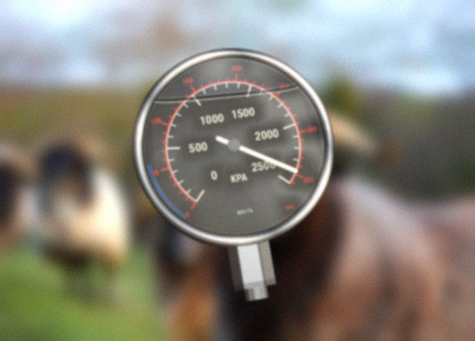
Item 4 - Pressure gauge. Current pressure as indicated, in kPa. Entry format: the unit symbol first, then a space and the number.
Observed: kPa 2400
